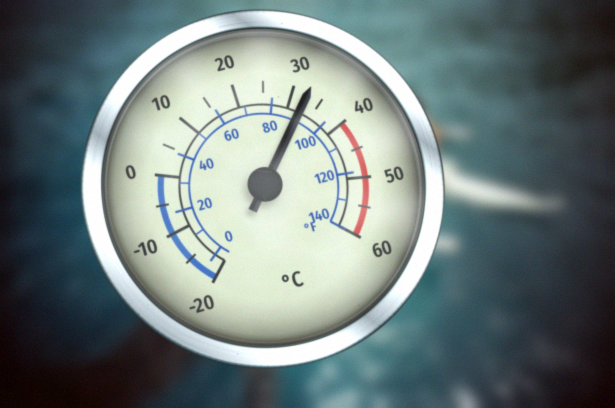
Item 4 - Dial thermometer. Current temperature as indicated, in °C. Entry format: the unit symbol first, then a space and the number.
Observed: °C 32.5
